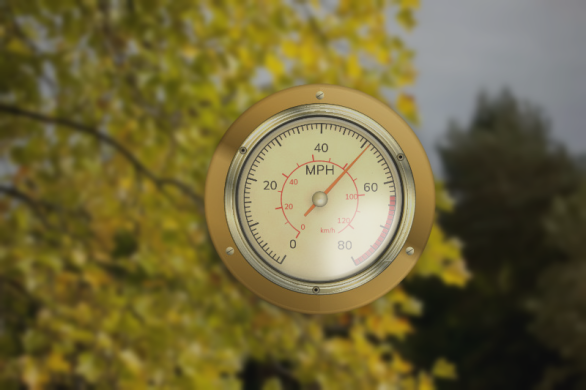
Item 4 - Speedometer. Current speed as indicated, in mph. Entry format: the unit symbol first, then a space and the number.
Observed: mph 51
